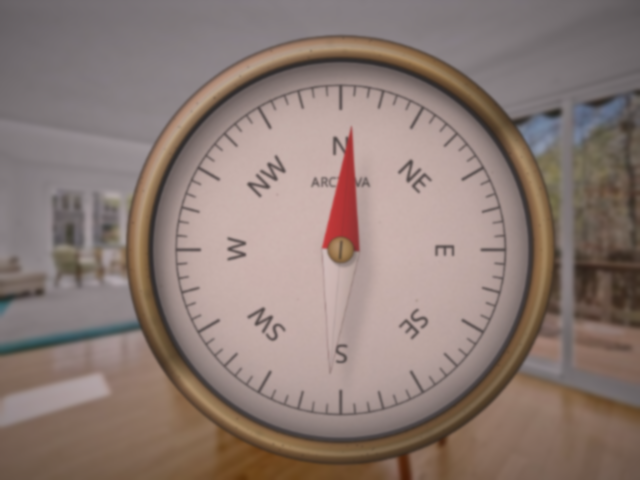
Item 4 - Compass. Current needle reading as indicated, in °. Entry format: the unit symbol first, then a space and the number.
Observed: ° 5
